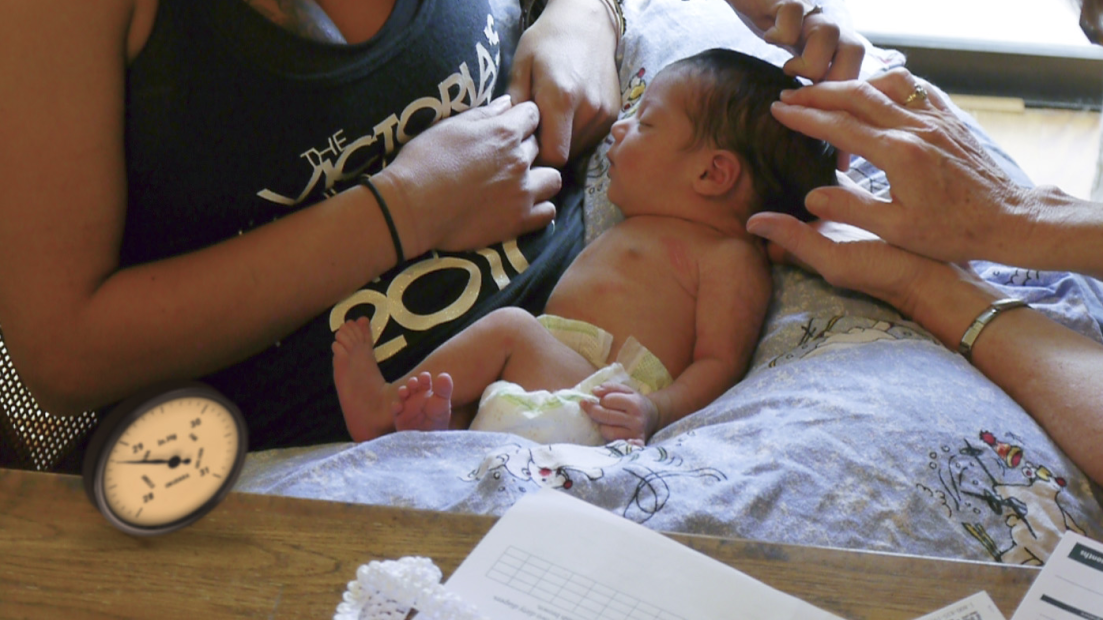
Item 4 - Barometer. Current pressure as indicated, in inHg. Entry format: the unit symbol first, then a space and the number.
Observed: inHg 28.8
